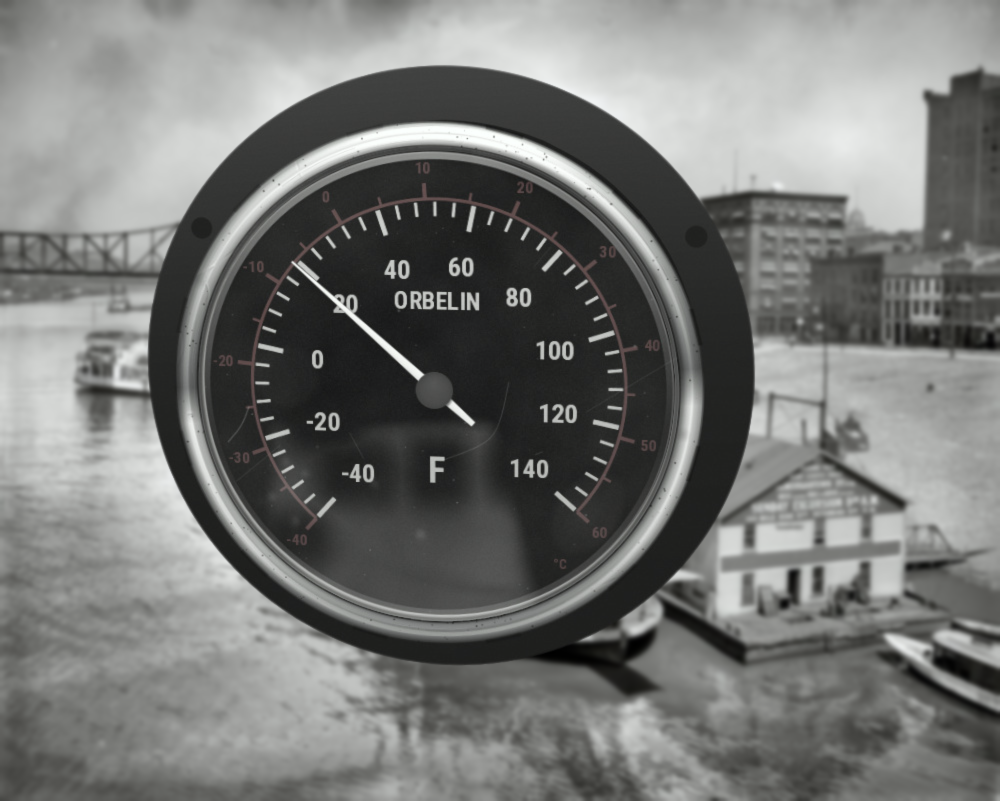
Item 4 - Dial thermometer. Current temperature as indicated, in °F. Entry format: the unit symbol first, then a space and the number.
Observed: °F 20
